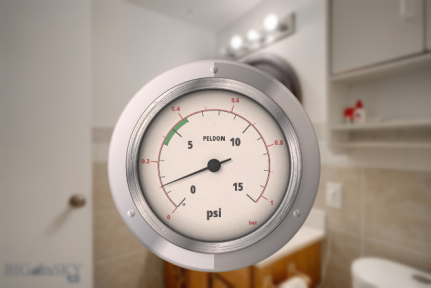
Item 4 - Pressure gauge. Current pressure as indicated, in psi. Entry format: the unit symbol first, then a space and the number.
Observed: psi 1.5
